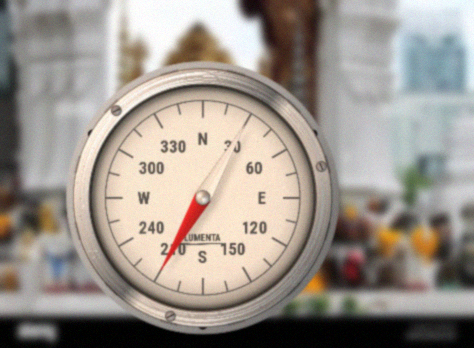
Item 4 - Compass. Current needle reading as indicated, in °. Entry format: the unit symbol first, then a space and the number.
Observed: ° 210
